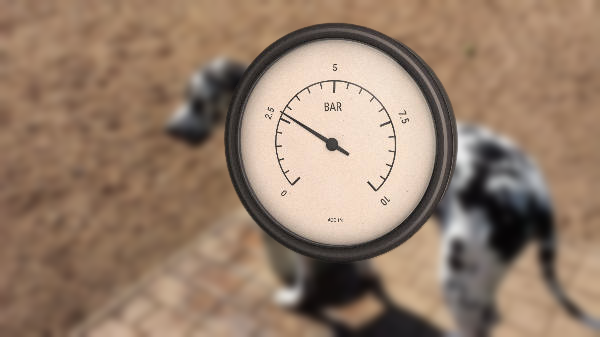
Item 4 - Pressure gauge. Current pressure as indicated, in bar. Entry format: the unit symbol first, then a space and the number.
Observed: bar 2.75
